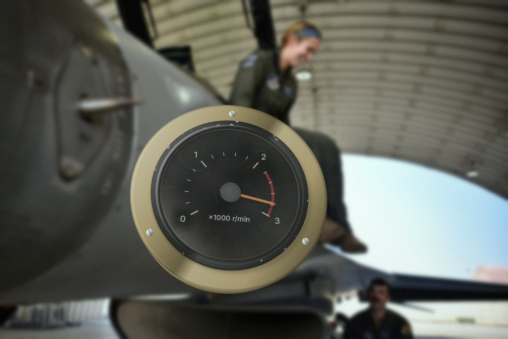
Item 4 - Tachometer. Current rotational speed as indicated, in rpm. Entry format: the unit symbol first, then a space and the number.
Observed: rpm 2800
